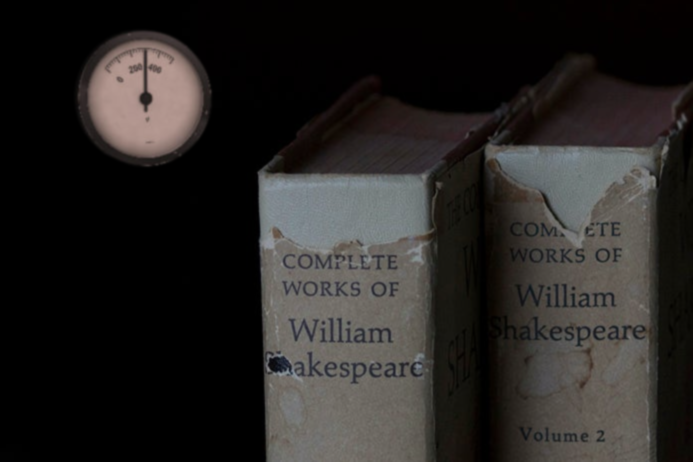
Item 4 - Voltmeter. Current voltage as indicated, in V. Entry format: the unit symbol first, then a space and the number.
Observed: V 300
